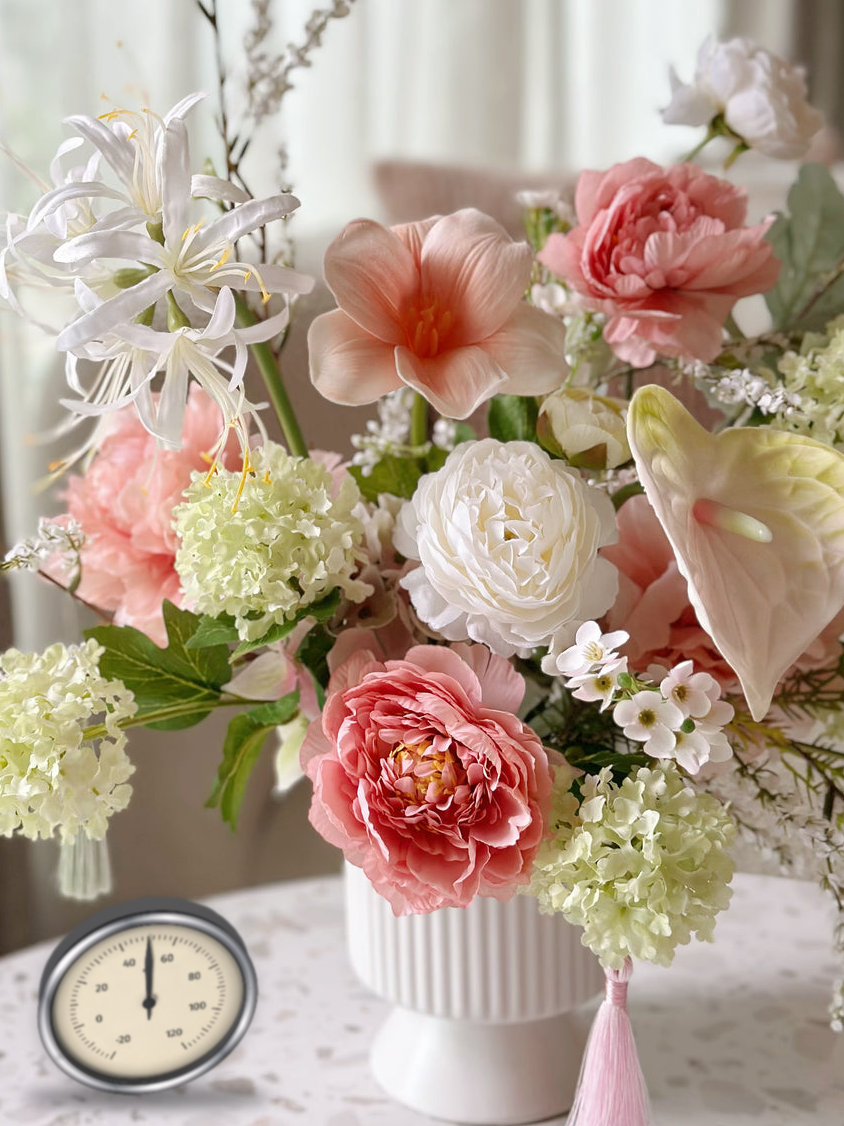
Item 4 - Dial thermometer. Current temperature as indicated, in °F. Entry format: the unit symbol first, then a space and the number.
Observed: °F 50
